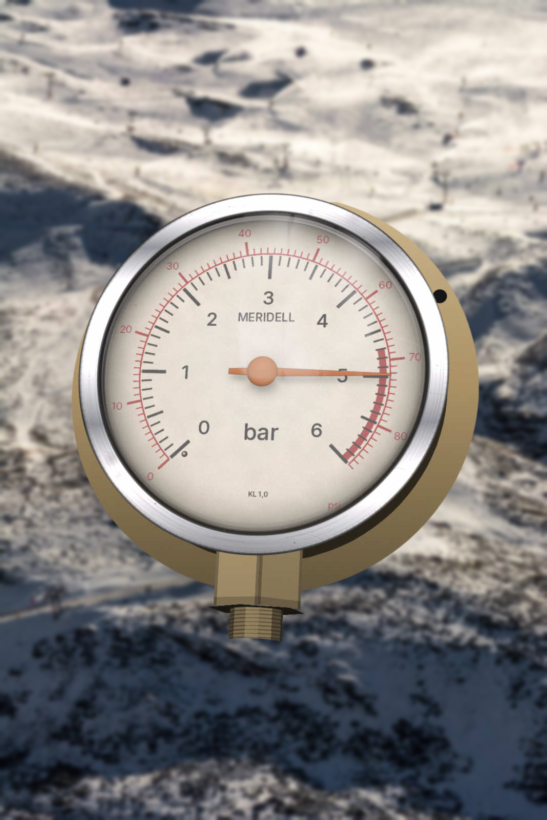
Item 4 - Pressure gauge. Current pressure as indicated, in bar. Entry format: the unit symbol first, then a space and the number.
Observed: bar 5
